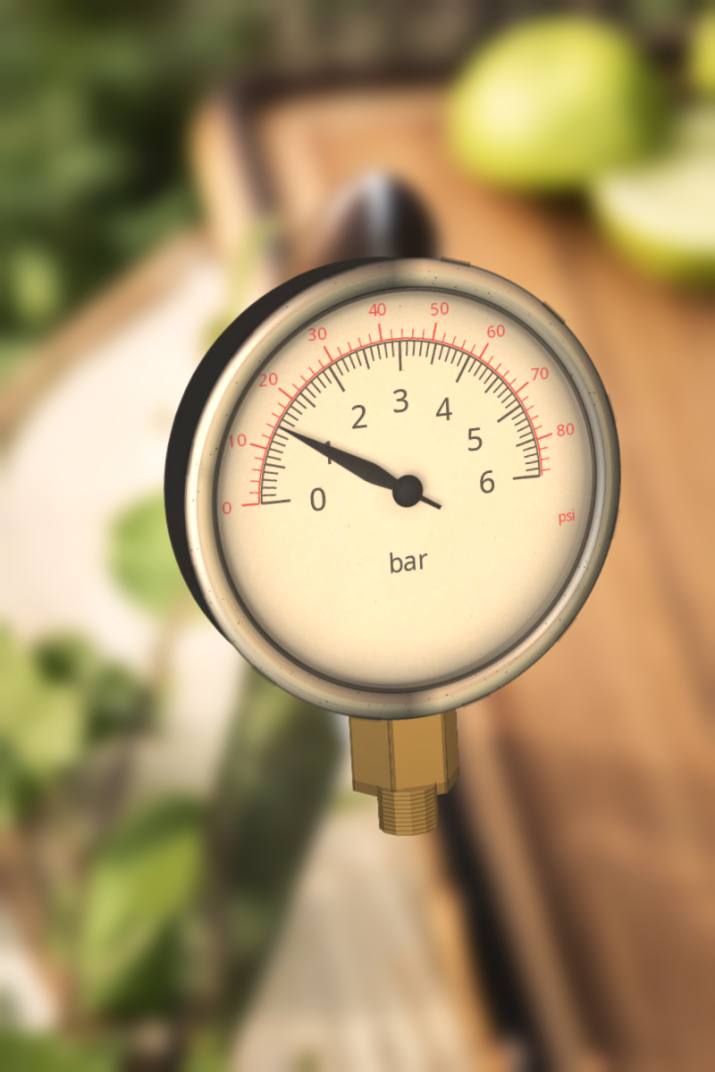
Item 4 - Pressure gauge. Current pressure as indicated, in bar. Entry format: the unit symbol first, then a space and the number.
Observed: bar 1
